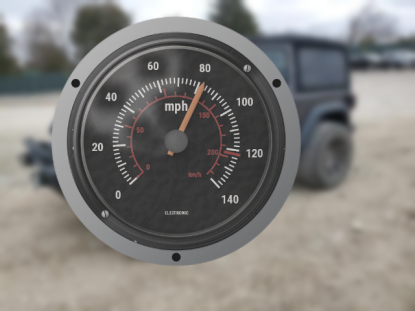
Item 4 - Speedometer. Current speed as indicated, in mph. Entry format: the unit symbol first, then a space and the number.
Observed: mph 82
